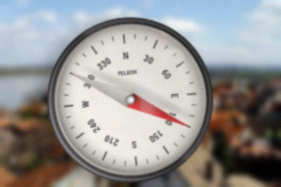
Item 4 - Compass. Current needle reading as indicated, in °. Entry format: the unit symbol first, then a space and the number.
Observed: ° 120
